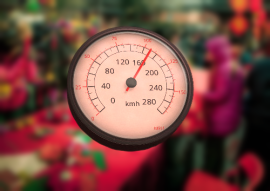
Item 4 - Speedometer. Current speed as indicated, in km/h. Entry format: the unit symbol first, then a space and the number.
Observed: km/h 170
